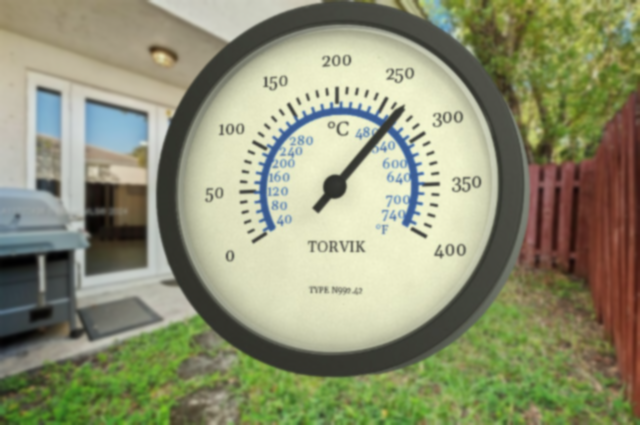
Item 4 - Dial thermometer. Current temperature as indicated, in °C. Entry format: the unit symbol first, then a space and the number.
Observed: °C 270
